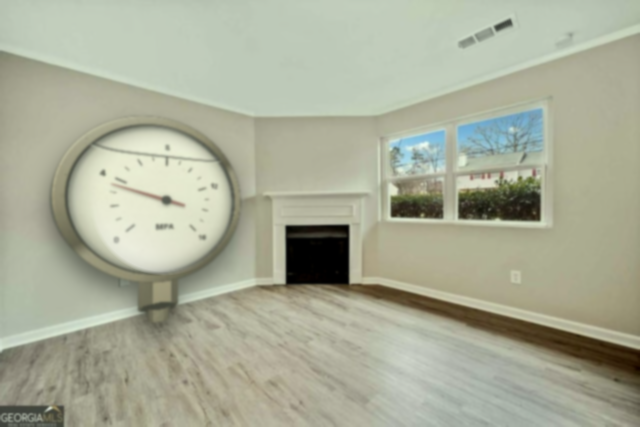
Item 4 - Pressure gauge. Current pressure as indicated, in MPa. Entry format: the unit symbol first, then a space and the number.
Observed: MPa 3.5
